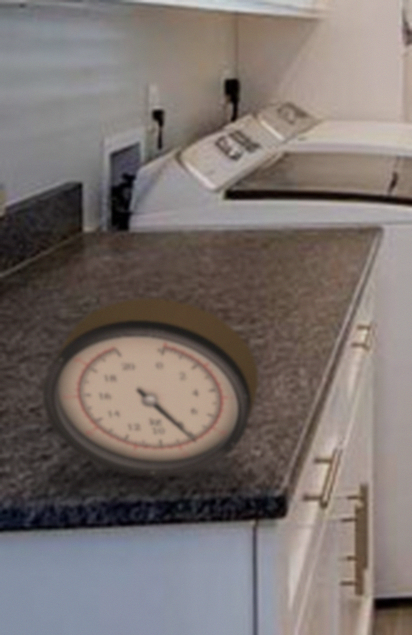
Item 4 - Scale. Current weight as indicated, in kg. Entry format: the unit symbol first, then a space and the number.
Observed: kg 8
